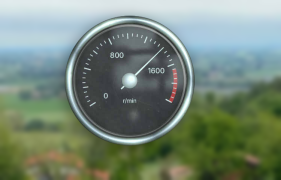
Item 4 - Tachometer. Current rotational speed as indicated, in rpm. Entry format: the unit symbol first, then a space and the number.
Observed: rpm 1400
